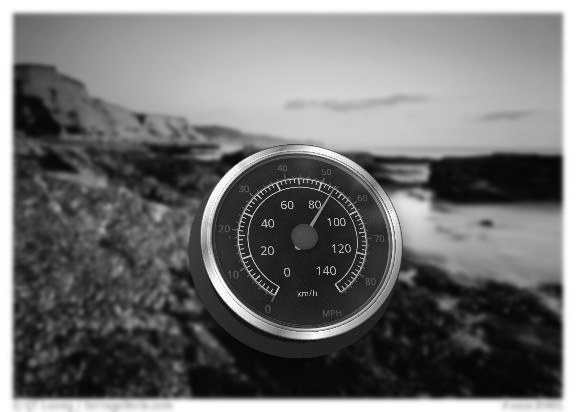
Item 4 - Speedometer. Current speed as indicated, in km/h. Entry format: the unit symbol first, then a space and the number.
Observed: km/h 86
